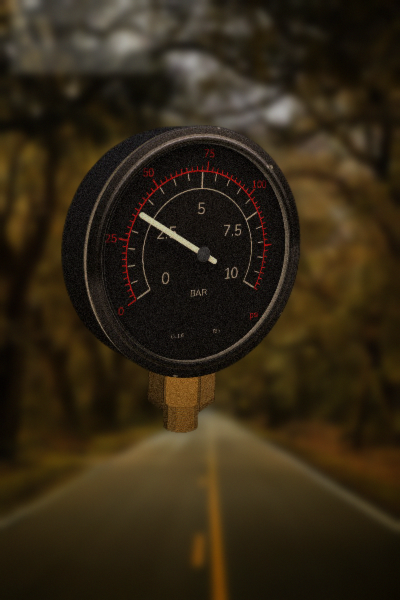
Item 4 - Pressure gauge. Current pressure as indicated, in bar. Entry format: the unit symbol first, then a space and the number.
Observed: bar 2.5
